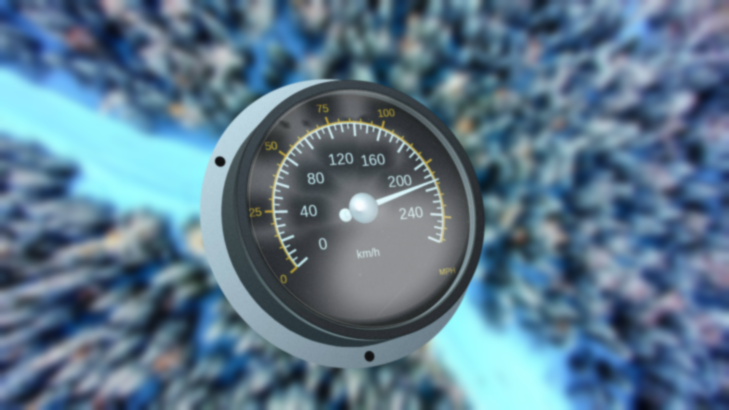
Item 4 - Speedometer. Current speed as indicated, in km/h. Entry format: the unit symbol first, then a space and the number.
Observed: km/h 215
